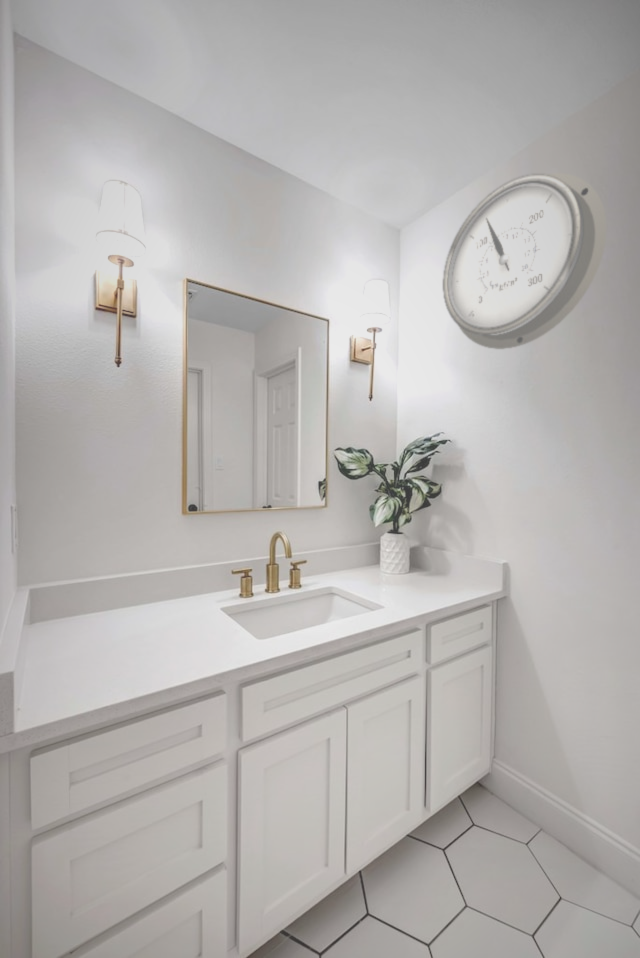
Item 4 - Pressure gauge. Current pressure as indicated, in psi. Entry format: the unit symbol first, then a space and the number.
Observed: psi 125
